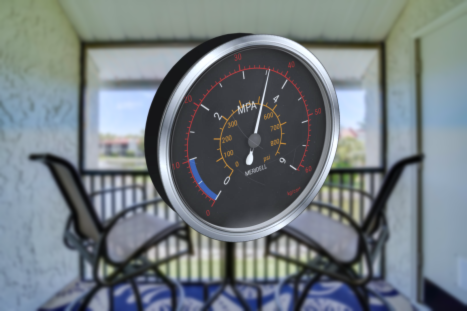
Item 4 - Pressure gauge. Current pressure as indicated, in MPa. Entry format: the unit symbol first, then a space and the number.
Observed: MPa 3.5
